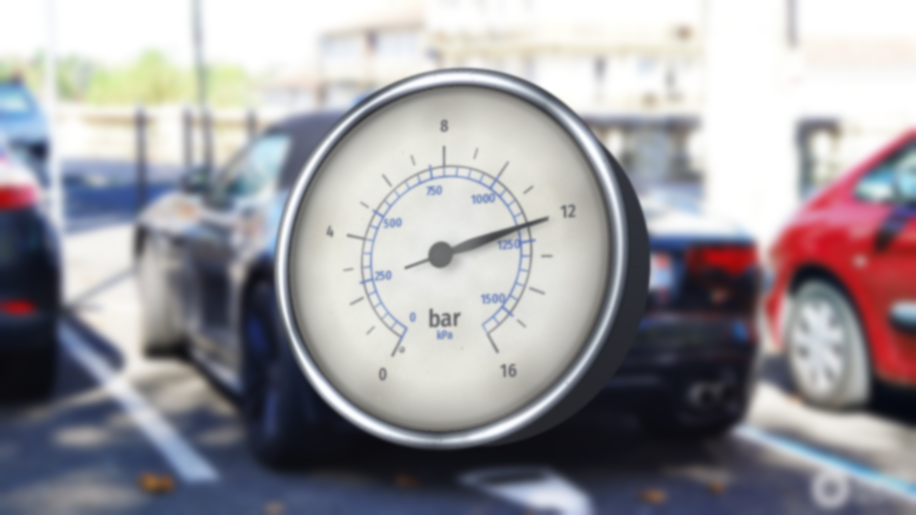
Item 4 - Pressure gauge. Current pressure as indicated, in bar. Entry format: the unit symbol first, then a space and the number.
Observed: bar 12
